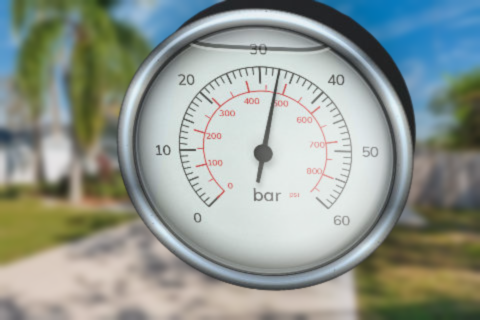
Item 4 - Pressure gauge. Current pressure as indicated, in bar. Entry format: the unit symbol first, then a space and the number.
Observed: bar 33
